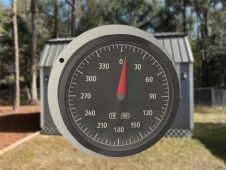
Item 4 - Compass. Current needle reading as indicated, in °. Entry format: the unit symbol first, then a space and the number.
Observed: ° 5
